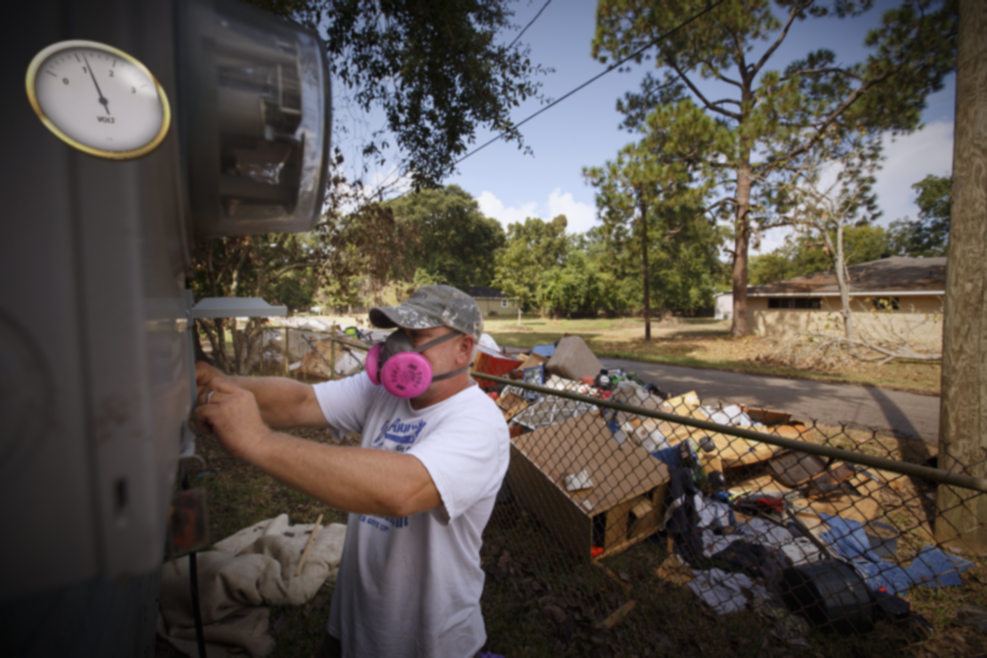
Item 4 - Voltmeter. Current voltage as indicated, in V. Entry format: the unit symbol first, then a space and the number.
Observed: V 1.2
